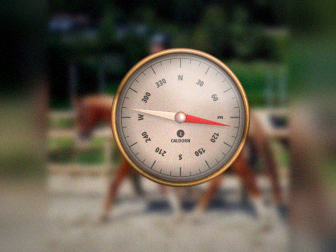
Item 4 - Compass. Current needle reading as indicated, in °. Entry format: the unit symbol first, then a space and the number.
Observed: ° 100
